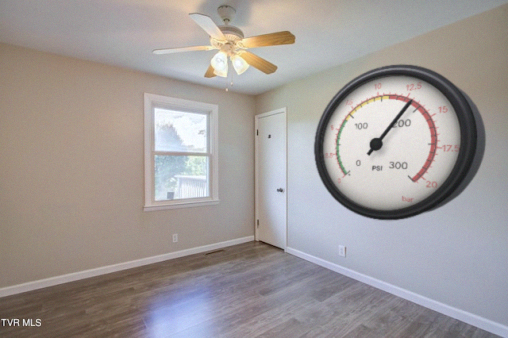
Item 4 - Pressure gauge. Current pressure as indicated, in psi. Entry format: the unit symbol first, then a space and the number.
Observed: psi 190
